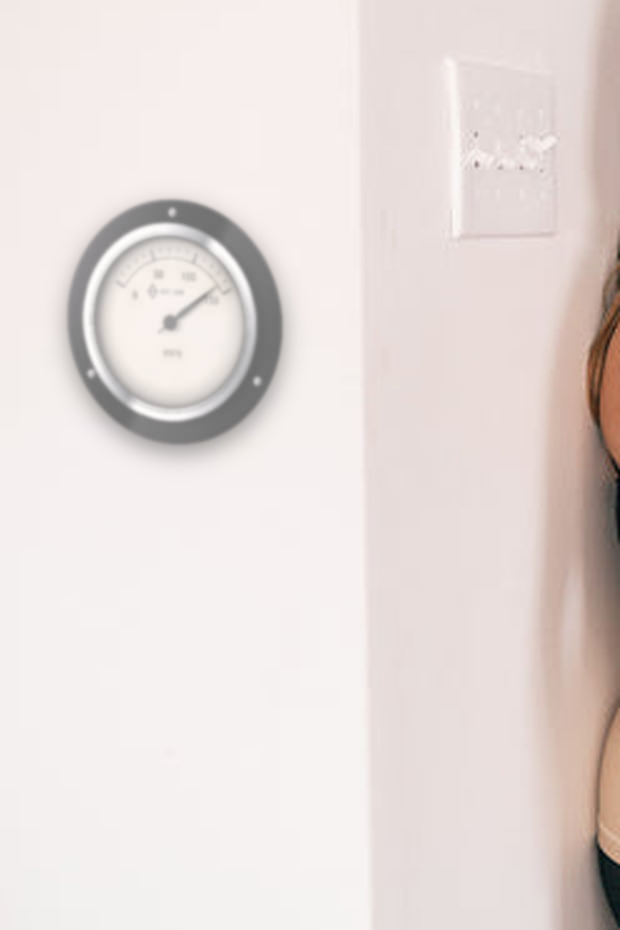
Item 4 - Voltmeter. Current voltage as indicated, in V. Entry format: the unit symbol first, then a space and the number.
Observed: V 140
